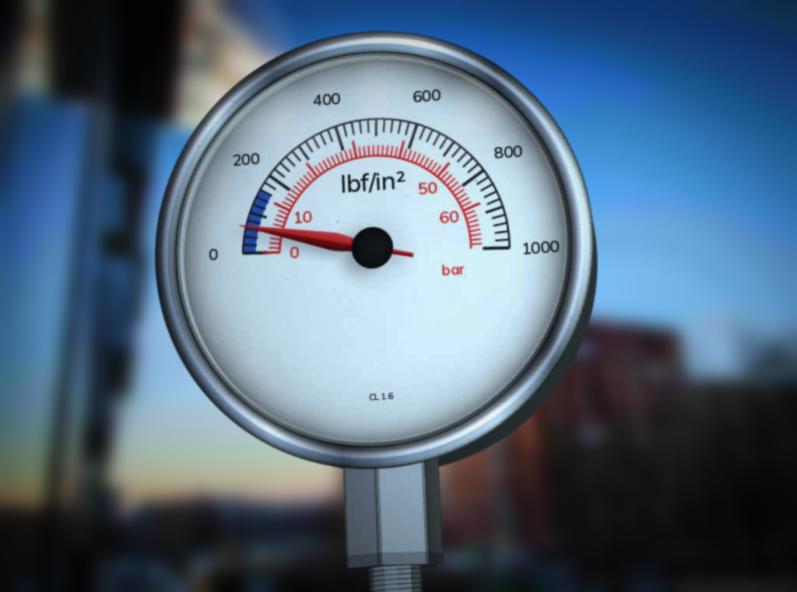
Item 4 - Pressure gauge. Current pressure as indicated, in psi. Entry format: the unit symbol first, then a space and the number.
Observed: psi 60
